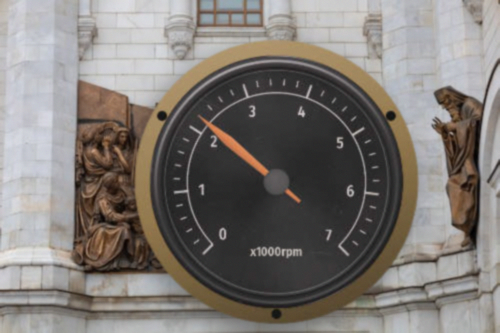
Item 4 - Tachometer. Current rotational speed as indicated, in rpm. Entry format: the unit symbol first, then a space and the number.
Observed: rpm 2200
